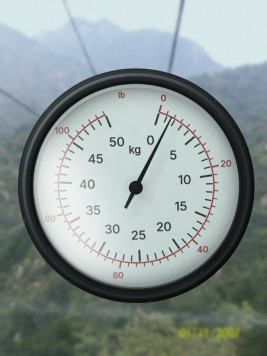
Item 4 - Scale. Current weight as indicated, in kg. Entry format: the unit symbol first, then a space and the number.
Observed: kg 1.5
